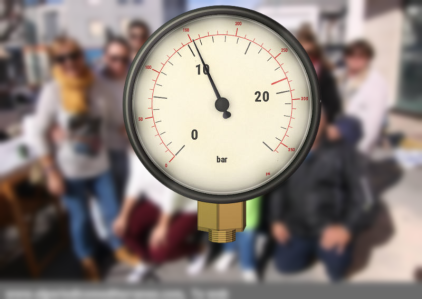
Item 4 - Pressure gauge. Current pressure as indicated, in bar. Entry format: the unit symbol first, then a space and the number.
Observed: bar 10.5
